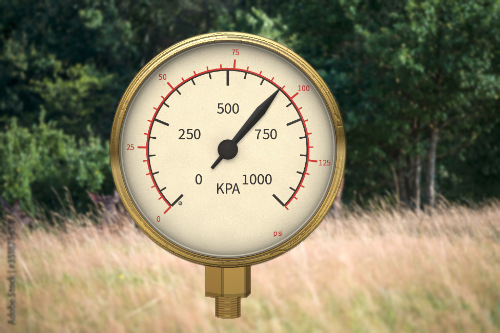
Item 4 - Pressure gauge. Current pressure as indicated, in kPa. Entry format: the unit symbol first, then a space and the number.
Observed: kPa 650
